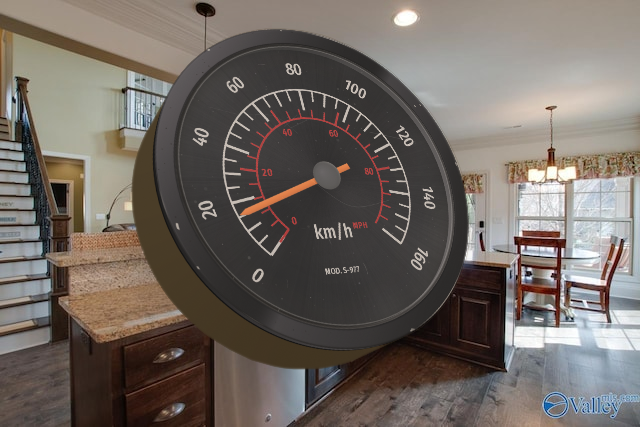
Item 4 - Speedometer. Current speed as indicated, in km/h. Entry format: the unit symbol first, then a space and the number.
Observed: km/h 15
